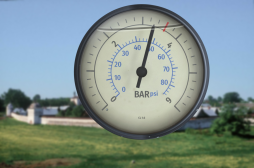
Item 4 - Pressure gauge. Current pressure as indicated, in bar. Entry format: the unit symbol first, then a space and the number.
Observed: bar 3.3
